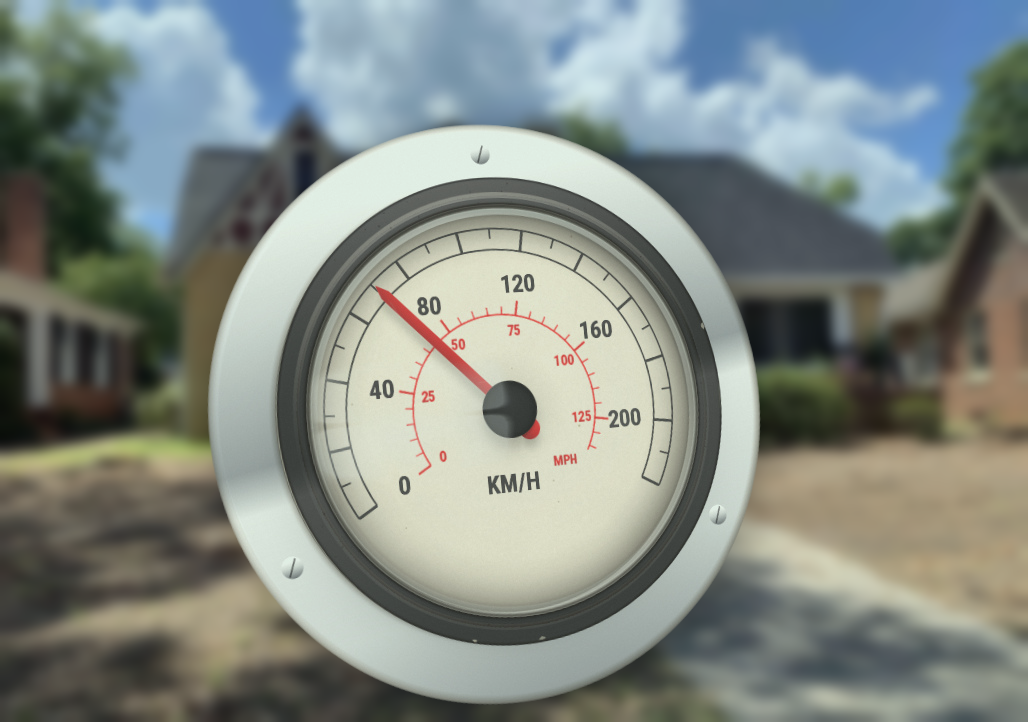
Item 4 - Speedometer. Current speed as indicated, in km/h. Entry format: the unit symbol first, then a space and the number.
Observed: km/h 70
